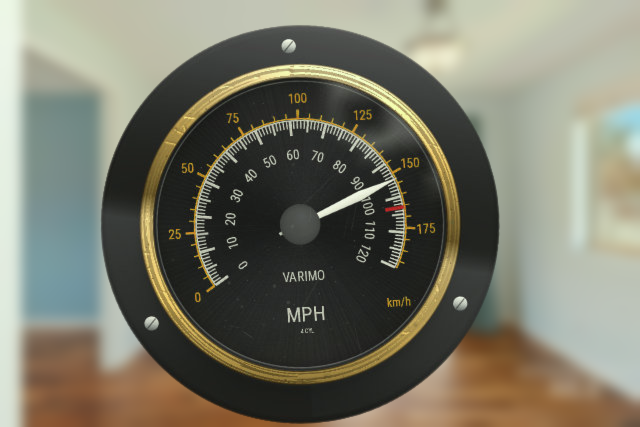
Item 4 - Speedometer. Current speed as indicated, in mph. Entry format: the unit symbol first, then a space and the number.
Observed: mph 95
